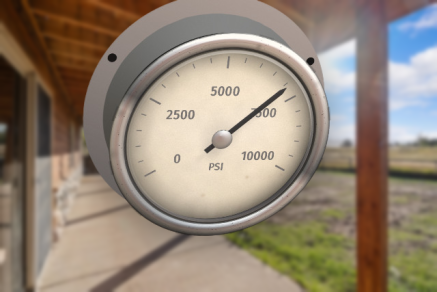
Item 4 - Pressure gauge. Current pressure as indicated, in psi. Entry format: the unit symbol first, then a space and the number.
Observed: psi 7000
